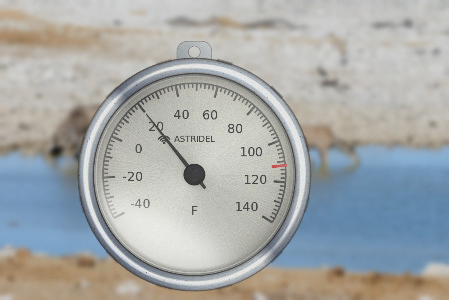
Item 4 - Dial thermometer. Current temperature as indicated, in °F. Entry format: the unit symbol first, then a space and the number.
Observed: °F 20
